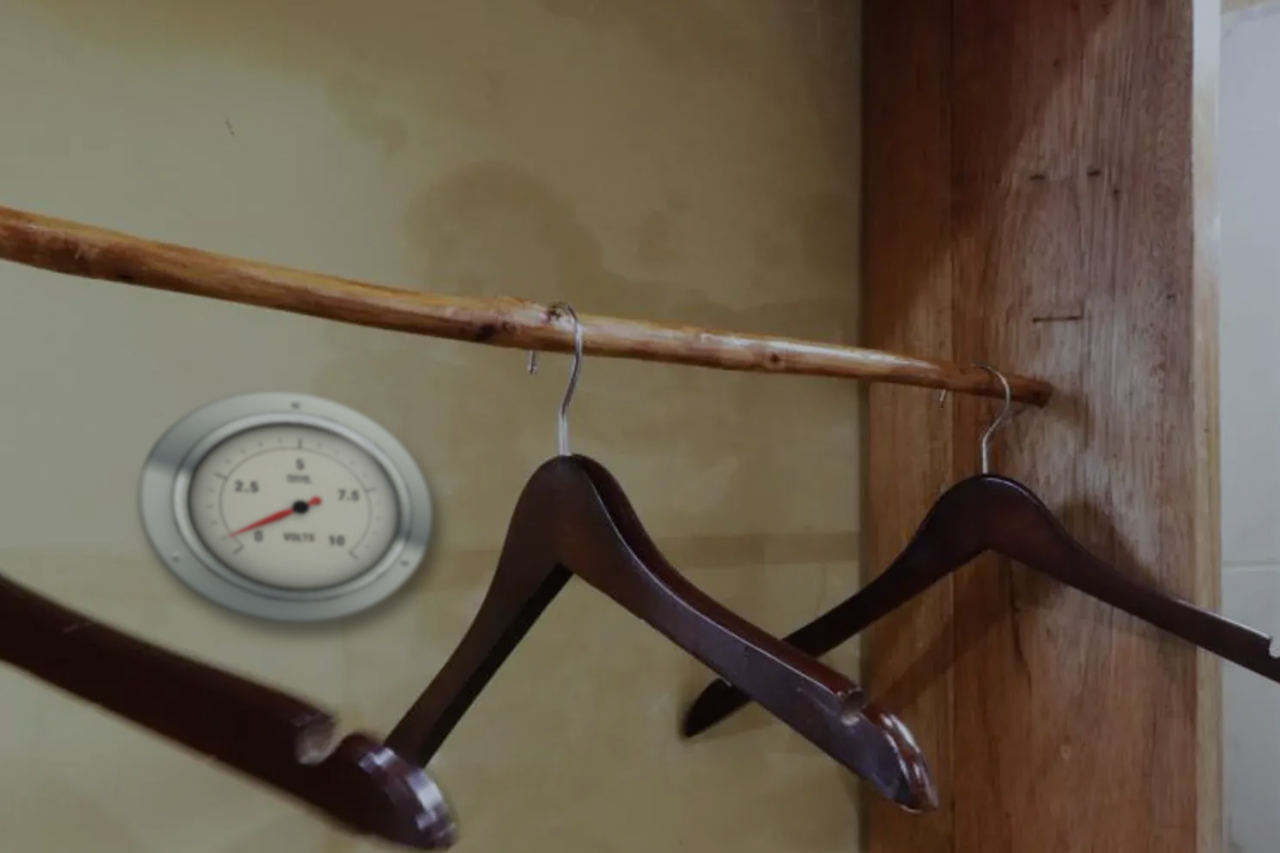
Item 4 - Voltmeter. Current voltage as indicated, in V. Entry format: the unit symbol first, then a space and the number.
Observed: V 0.5
